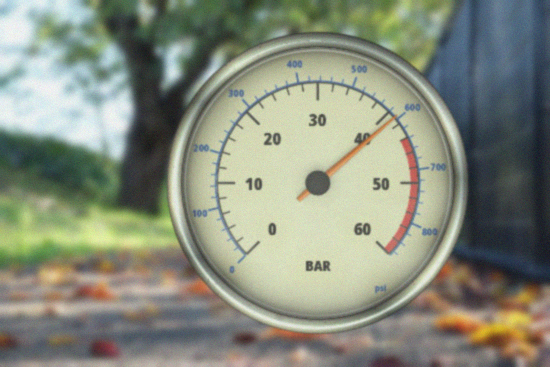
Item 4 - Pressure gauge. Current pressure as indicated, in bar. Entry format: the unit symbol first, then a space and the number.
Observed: bar 41
